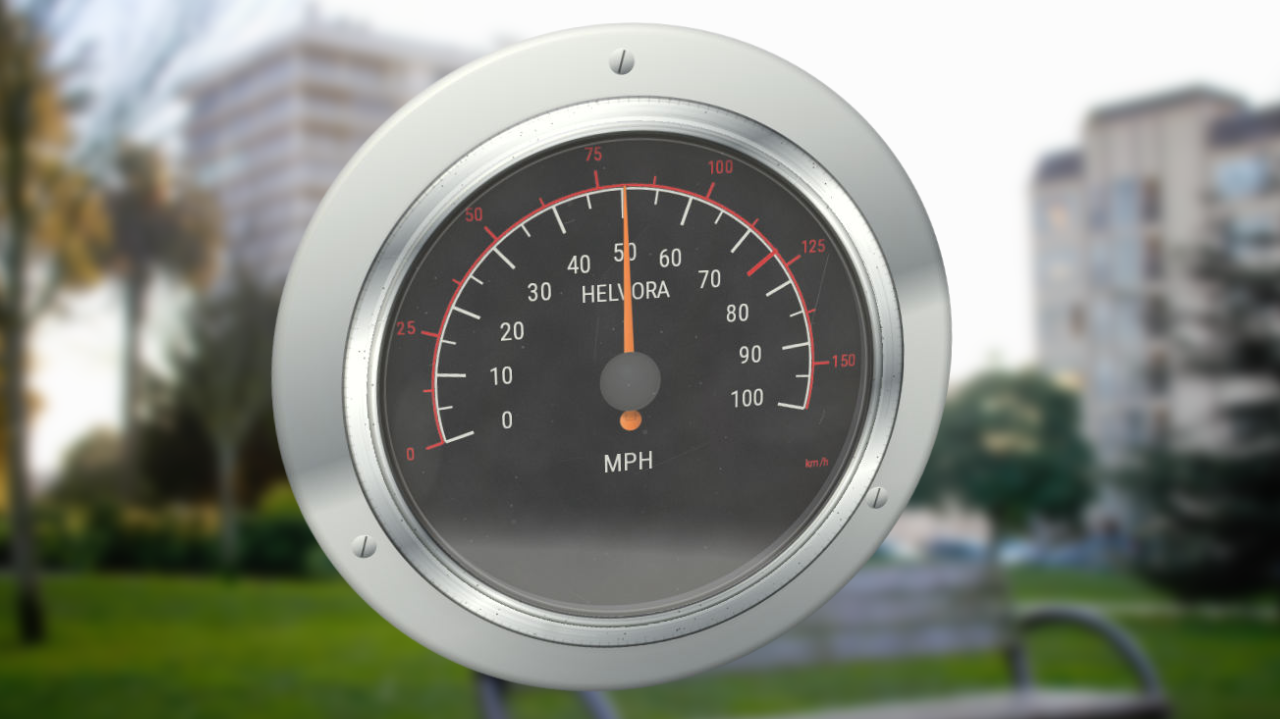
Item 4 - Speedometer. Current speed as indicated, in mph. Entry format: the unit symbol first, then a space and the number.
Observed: mph 50
